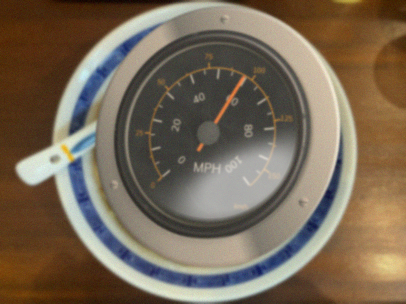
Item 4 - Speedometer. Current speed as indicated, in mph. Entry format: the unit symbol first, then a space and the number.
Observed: mph 60
